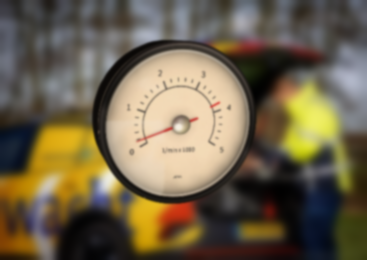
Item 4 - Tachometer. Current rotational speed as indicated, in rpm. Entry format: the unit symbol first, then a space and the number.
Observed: rpm 200
